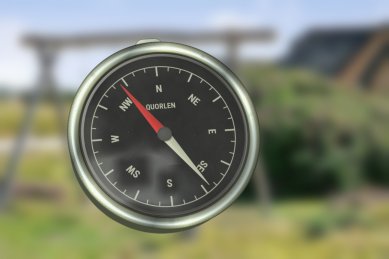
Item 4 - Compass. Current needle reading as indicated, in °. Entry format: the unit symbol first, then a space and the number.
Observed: ° 325
